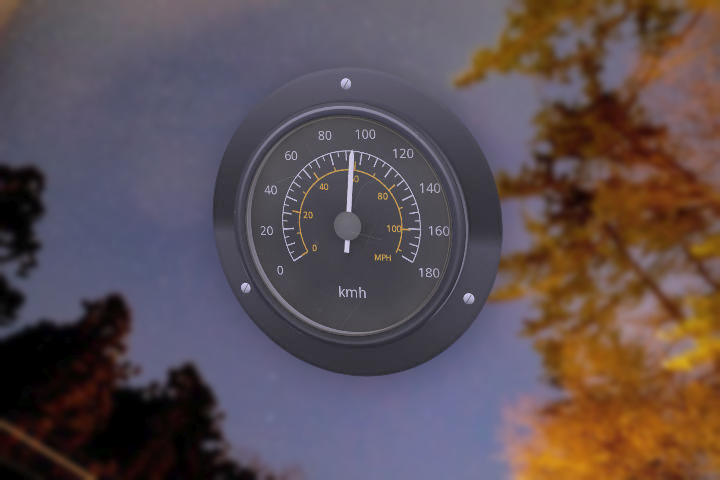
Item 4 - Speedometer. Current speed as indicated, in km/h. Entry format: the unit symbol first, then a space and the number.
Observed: km/h 95
